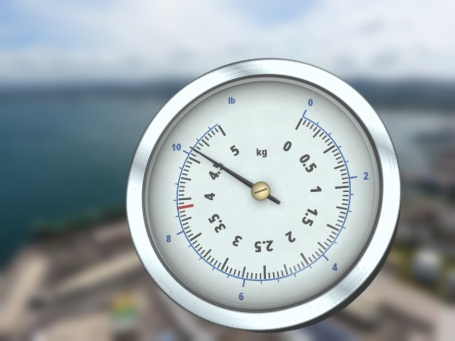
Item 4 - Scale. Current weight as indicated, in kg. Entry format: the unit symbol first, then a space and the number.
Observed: kg 4.6
